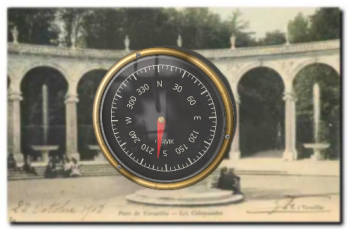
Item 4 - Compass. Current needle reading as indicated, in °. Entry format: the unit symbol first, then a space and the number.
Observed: ° 190
